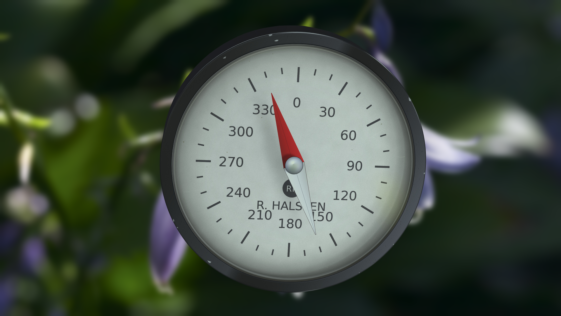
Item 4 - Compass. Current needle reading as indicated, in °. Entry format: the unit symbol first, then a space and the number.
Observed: ° 340
